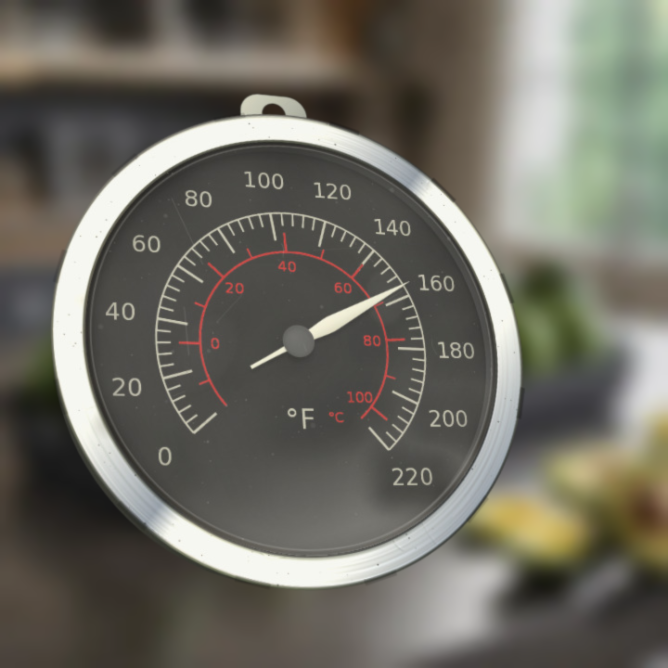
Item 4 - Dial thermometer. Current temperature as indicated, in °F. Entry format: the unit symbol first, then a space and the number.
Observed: °F 156
